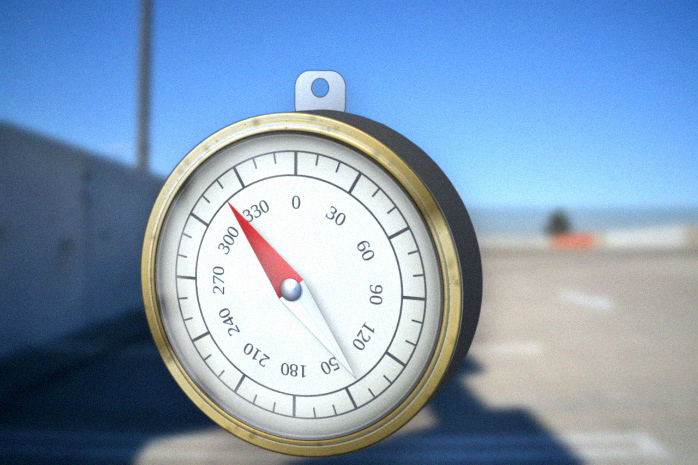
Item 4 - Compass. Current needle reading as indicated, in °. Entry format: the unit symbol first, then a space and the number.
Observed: ° 320
